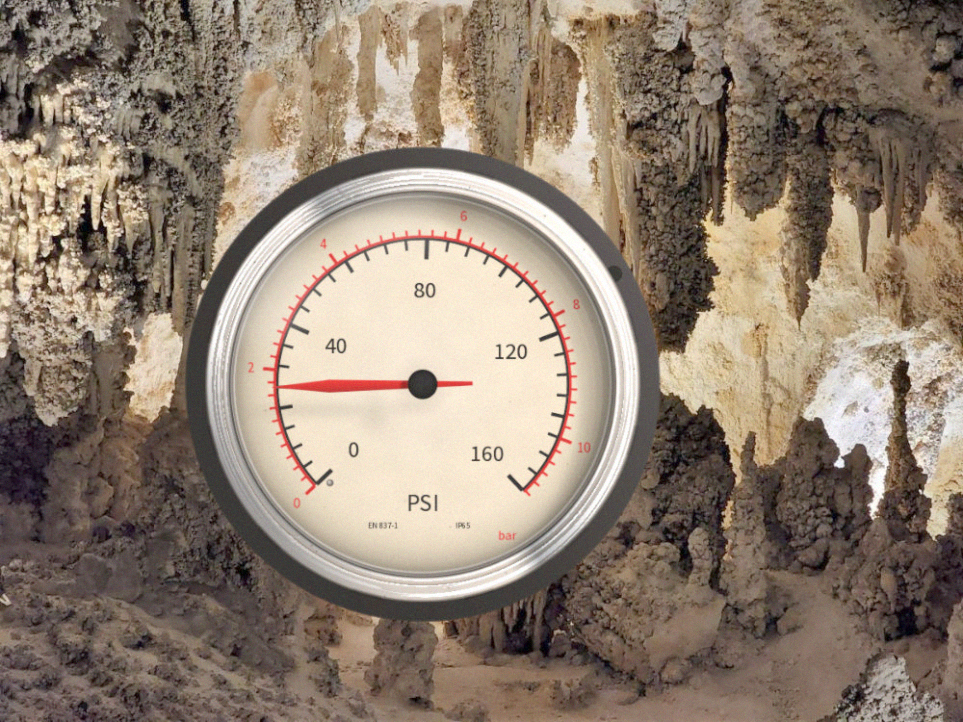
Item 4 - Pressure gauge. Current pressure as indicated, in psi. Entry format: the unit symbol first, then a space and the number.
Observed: psi 25
